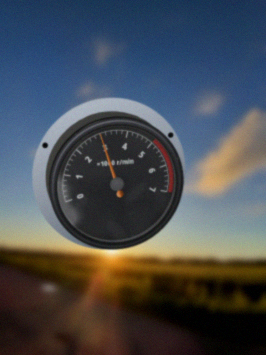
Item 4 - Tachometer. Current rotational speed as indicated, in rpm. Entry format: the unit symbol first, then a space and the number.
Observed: rpm 3000
